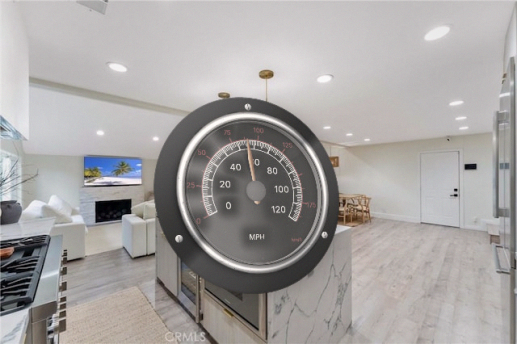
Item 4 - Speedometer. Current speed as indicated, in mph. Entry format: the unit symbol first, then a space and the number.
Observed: mph 55
